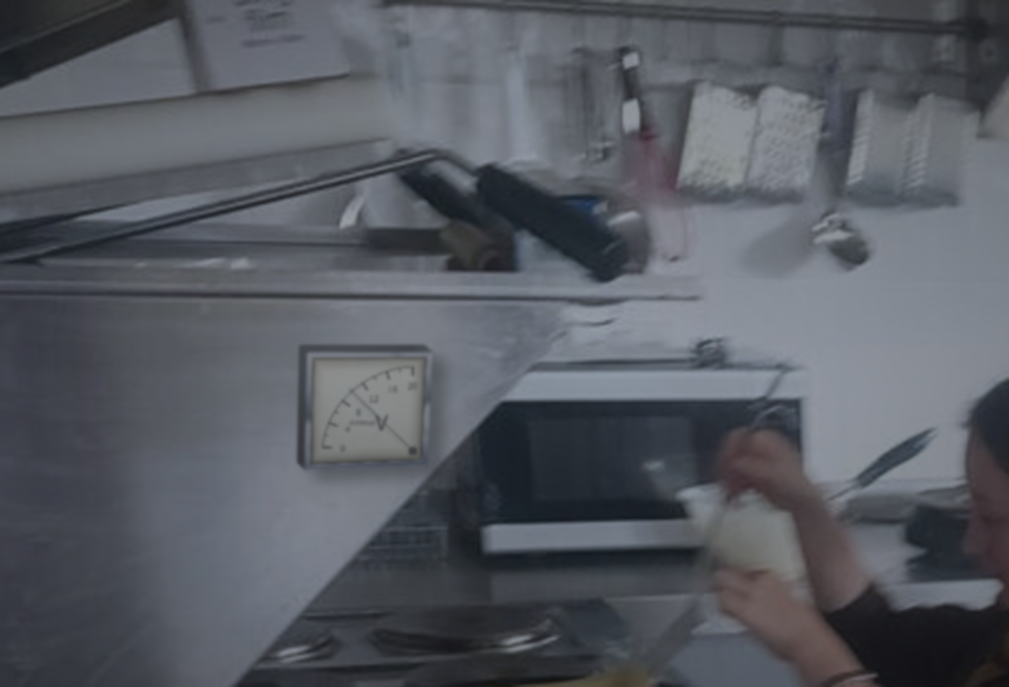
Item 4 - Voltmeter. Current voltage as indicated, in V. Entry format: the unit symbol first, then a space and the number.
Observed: V 10
